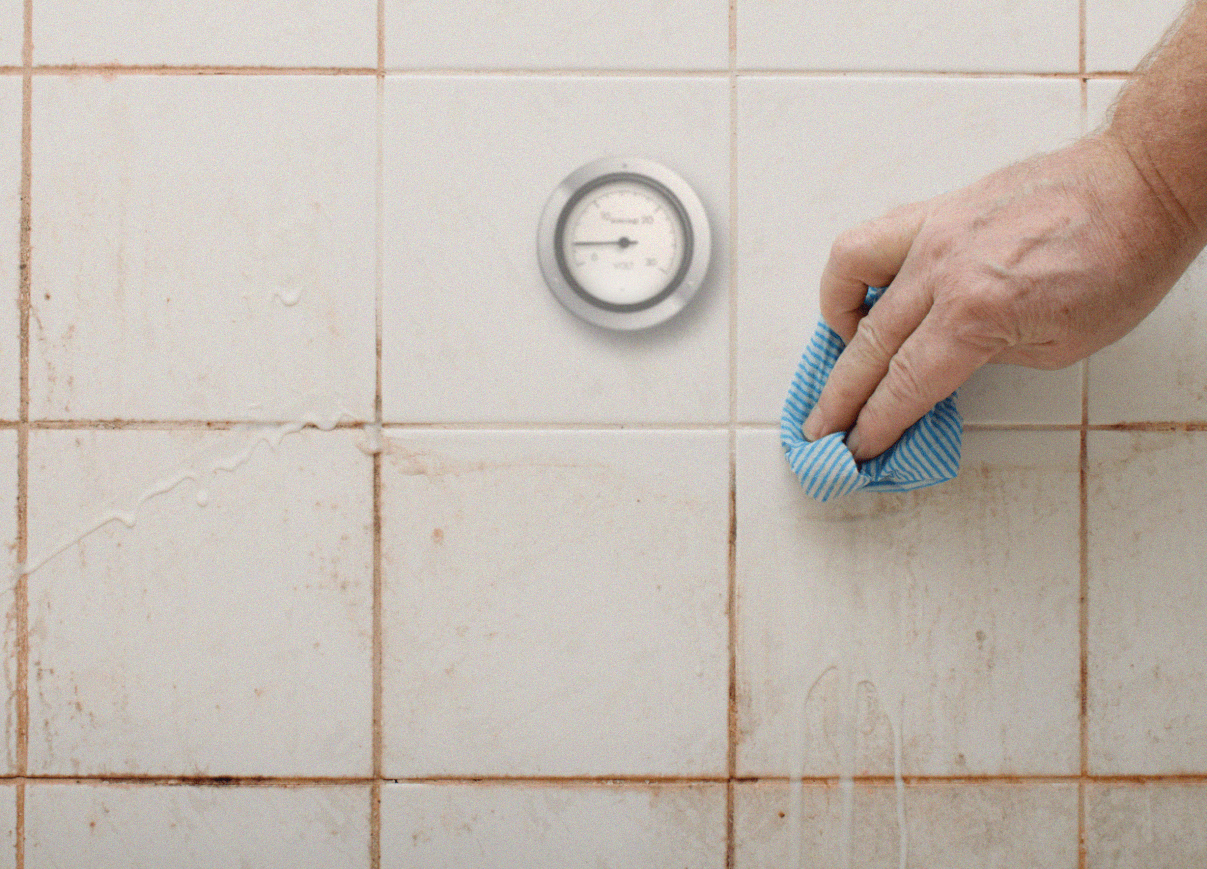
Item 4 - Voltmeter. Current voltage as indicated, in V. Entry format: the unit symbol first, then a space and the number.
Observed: V 3
